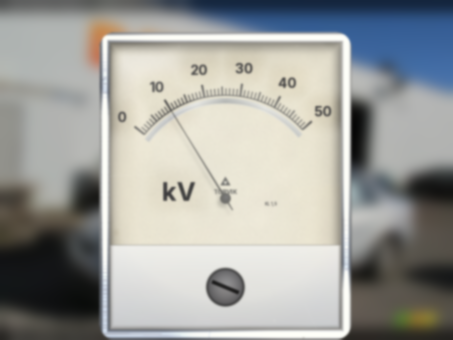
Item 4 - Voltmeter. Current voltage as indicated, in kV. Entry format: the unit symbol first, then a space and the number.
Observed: kV 10
